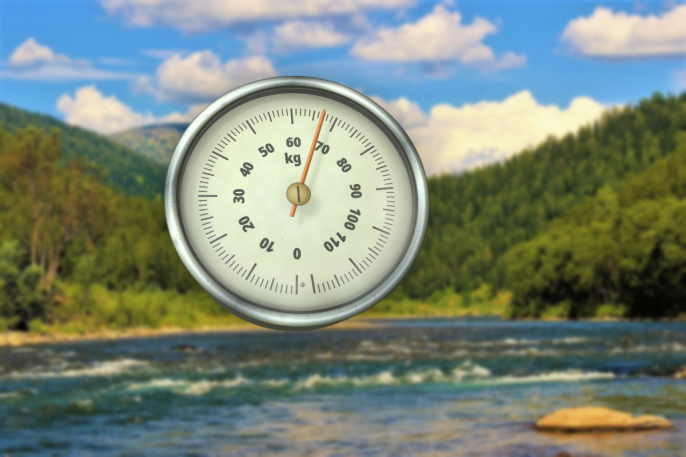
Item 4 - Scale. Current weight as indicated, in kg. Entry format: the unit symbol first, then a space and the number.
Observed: kg 67
